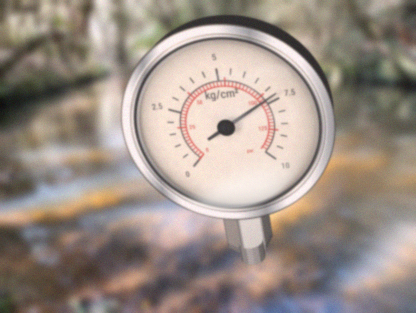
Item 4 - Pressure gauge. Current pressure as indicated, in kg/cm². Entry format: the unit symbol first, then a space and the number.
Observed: kg/cm² 7.25
